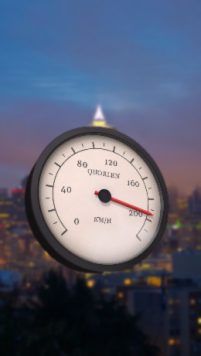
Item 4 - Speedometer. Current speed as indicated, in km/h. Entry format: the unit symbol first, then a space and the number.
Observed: km/h 195
